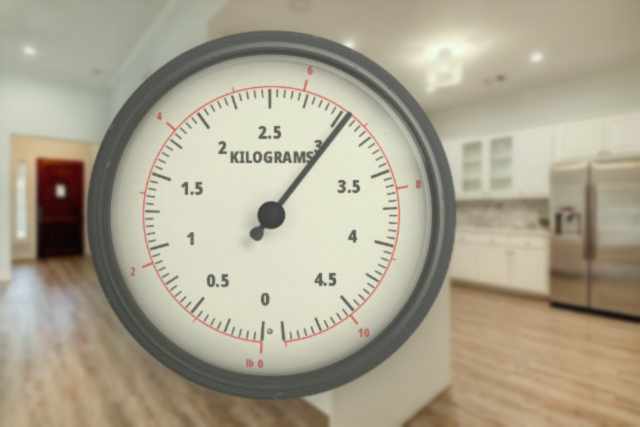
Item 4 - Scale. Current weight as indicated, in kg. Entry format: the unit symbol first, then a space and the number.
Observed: kg 3.05
